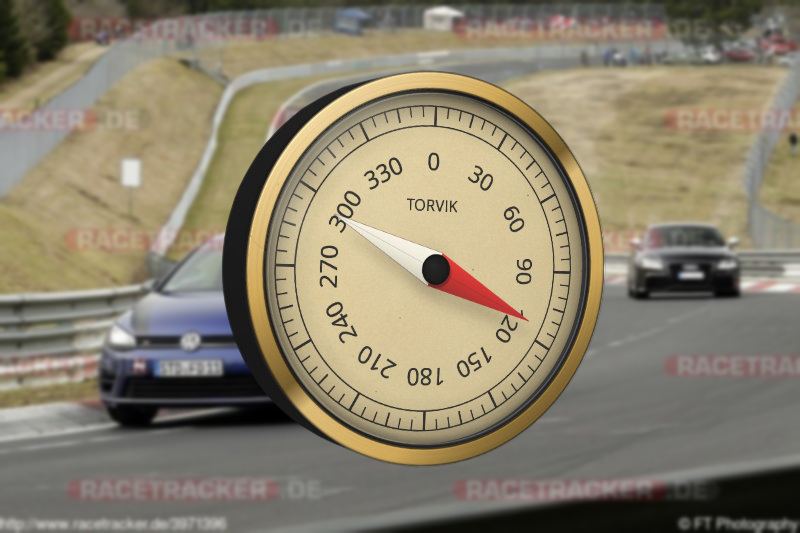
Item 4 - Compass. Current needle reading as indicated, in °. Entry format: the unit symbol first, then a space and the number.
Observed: ° 115
